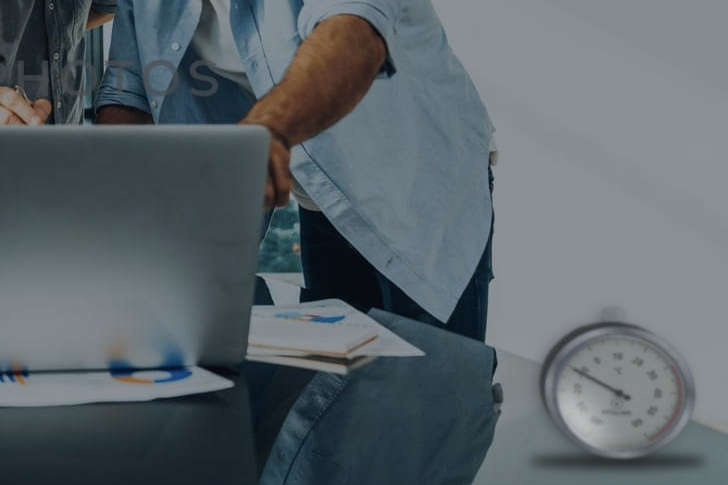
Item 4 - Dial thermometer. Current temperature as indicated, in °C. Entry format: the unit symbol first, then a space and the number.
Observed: °C -10
